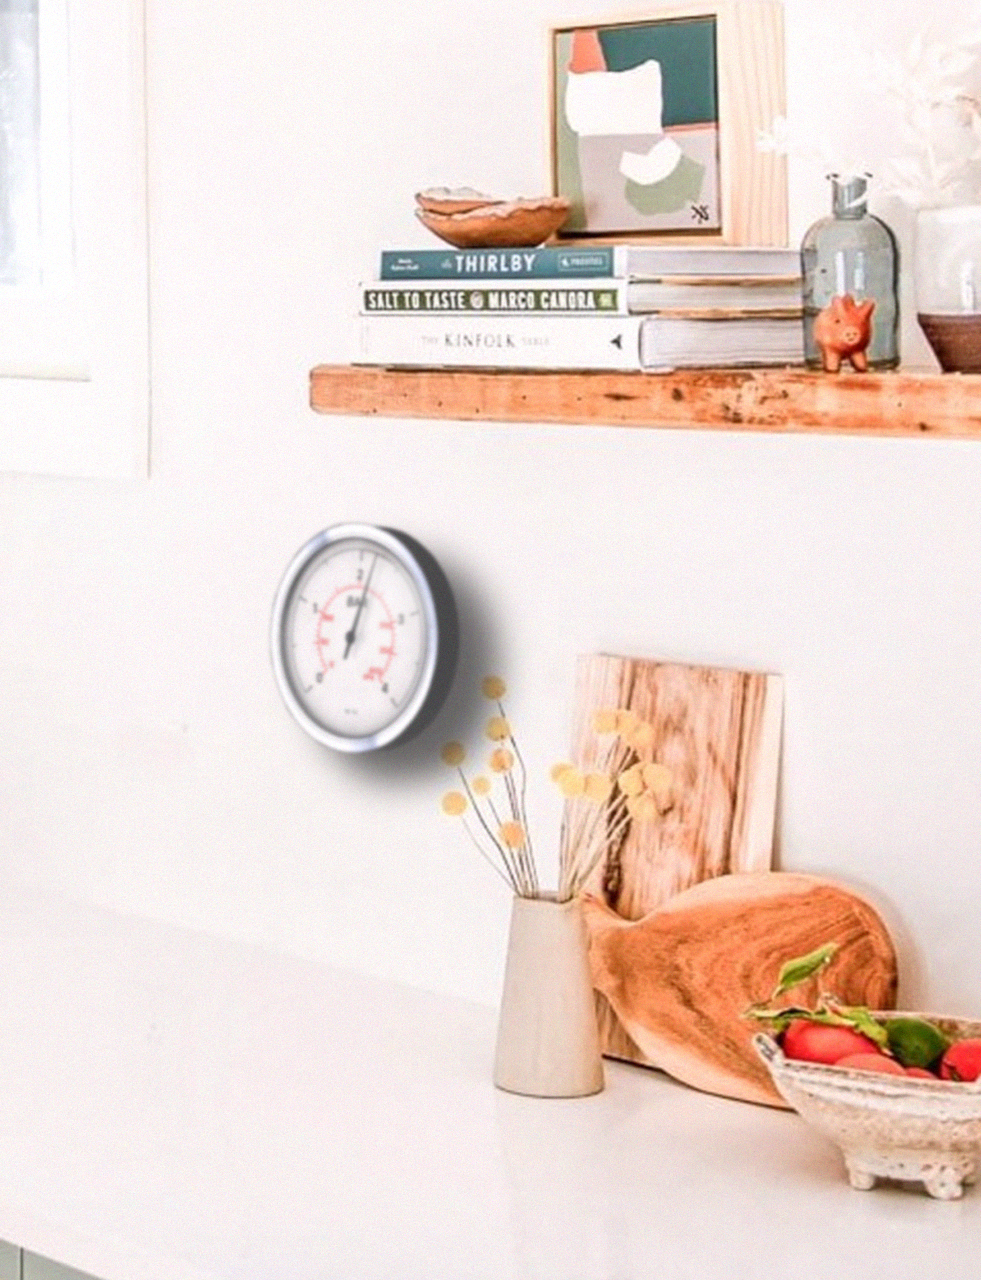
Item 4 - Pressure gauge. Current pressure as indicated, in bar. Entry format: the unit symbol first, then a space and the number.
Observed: bar 2.25
